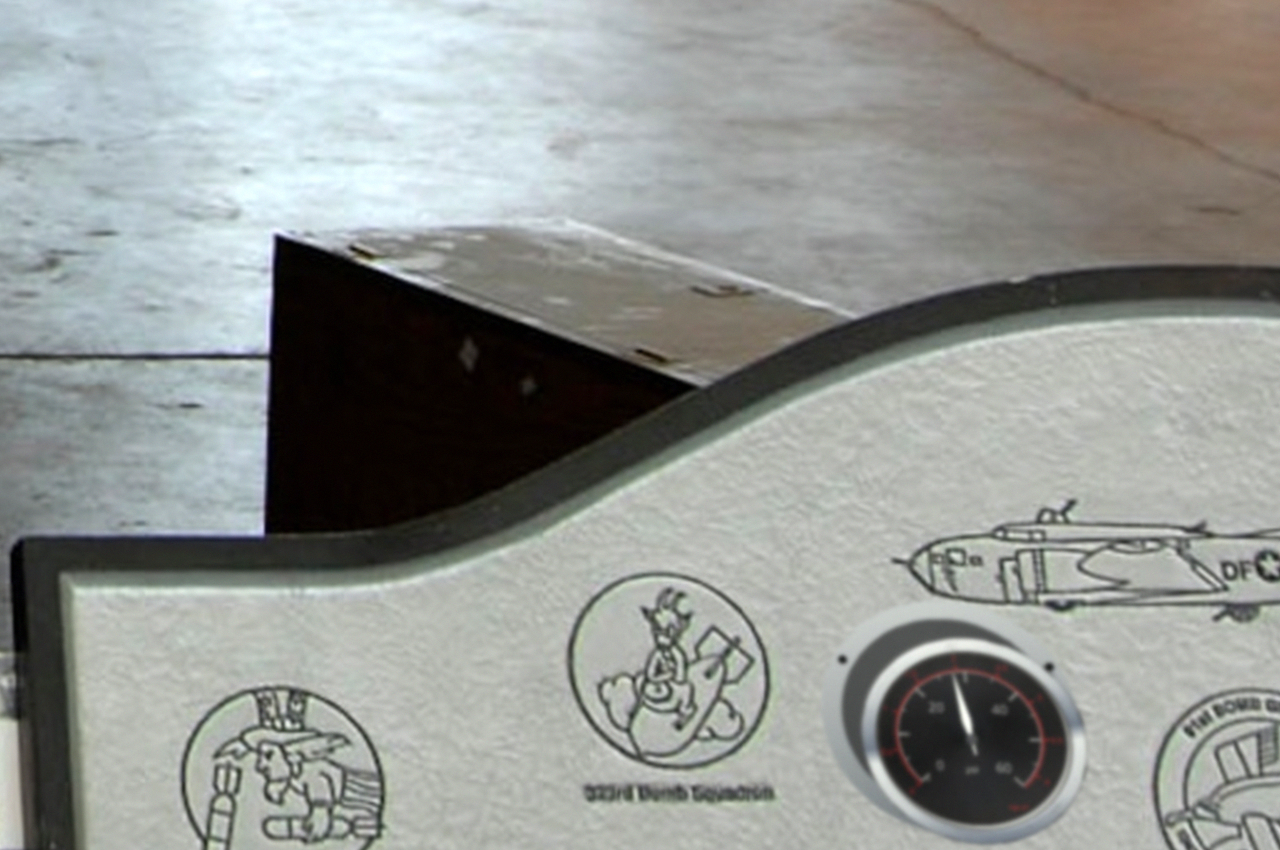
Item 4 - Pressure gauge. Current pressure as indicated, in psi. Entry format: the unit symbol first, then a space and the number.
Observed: psi 27.5
